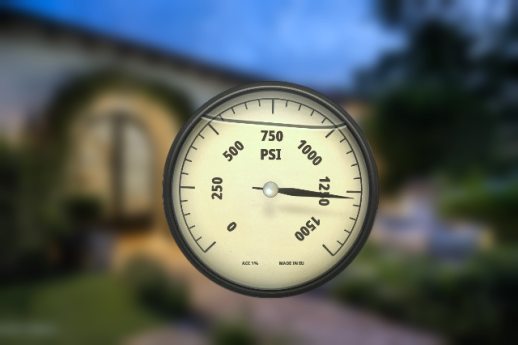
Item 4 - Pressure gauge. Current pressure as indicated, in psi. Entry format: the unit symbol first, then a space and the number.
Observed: psi 1275
